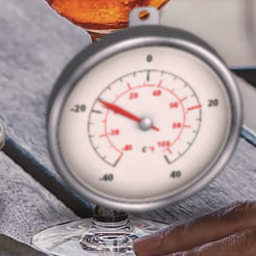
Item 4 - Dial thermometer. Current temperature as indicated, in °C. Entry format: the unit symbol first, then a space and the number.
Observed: °C -16
